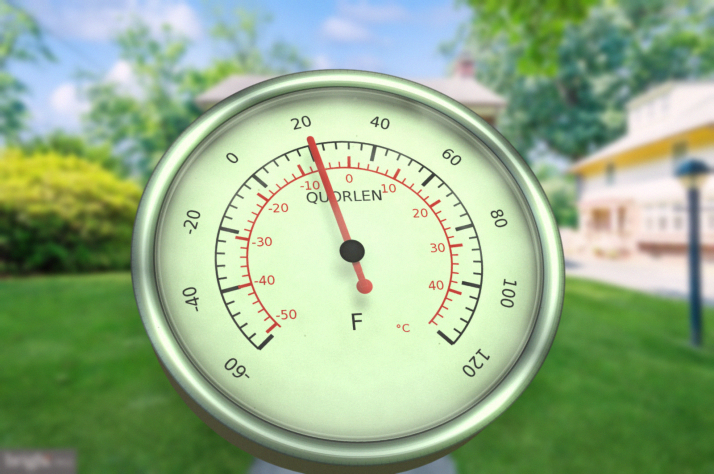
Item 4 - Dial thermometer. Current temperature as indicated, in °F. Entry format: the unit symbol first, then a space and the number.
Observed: °F 20
